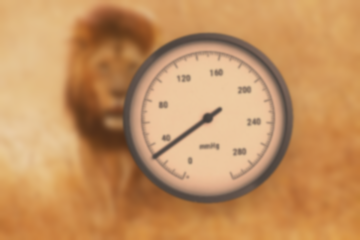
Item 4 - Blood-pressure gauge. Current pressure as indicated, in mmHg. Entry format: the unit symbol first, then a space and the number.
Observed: mmHg 30
